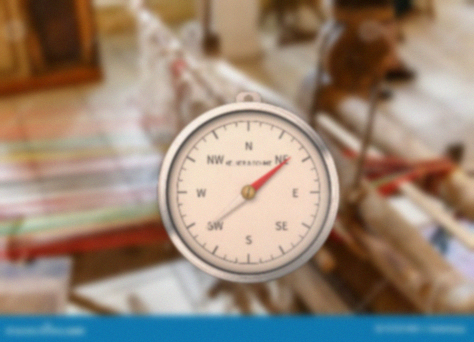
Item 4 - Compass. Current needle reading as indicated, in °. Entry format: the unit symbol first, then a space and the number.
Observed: ° 50
